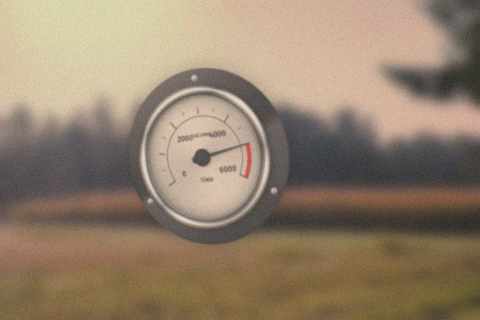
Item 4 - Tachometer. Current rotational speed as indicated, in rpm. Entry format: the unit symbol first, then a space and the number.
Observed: rpm 5000
